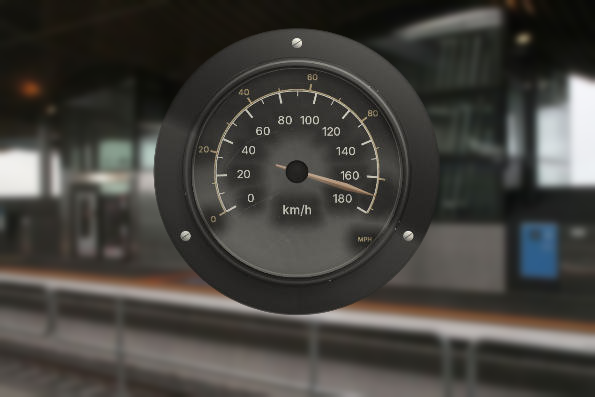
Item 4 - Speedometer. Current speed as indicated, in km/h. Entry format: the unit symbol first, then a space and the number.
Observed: km/h 170
